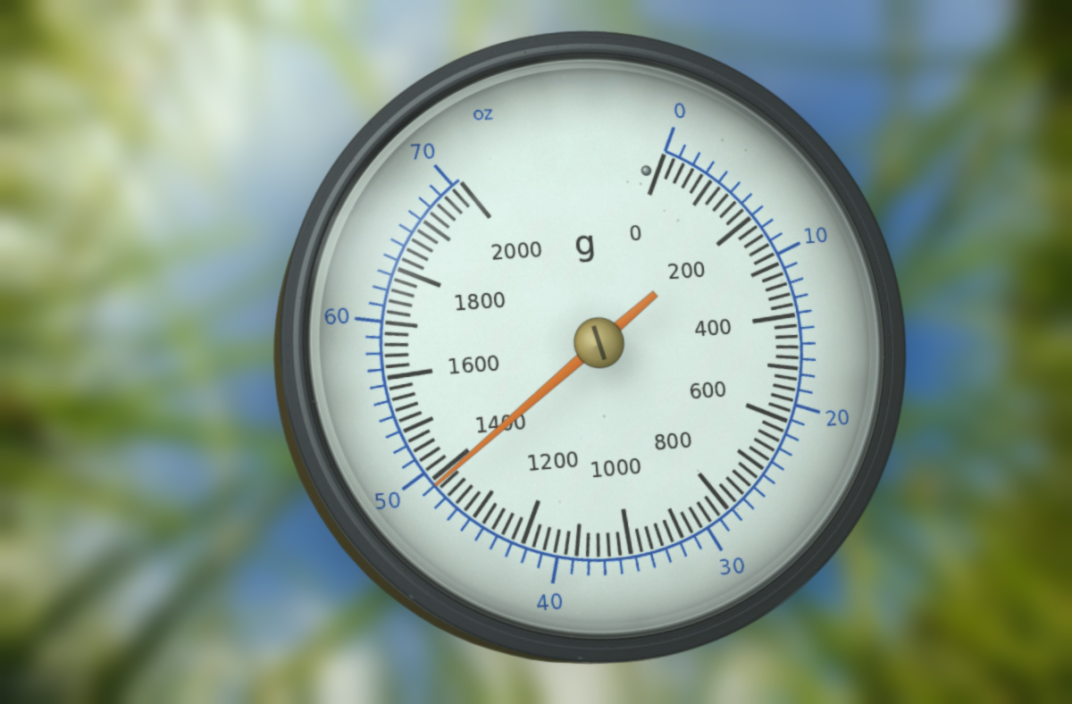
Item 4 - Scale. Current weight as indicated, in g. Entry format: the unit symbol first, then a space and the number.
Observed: g 1390
